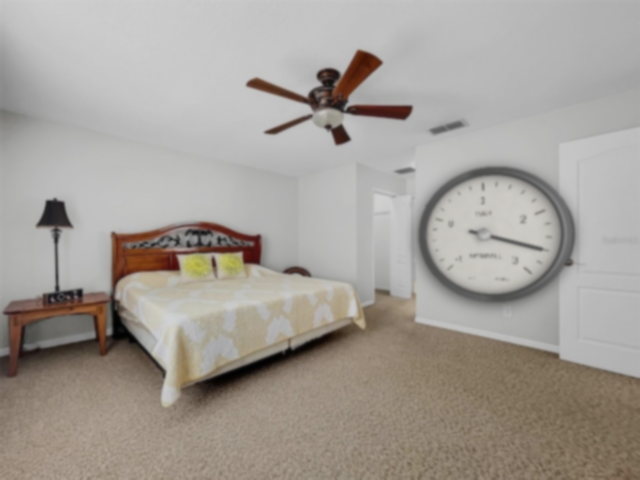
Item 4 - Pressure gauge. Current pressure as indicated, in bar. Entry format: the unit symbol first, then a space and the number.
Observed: bar 2.6
